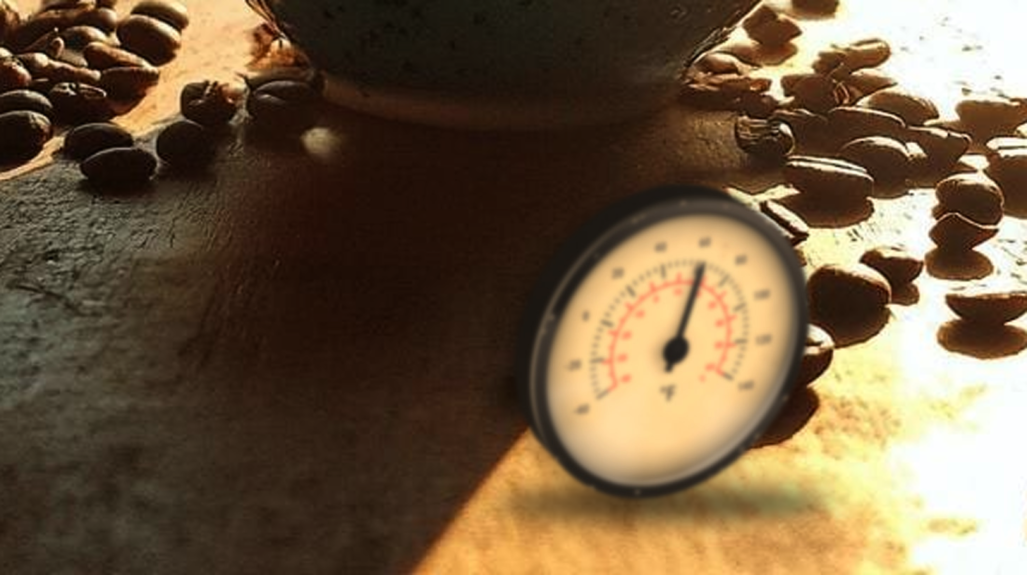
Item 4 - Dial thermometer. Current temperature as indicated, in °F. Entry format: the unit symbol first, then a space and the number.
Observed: °F 60
